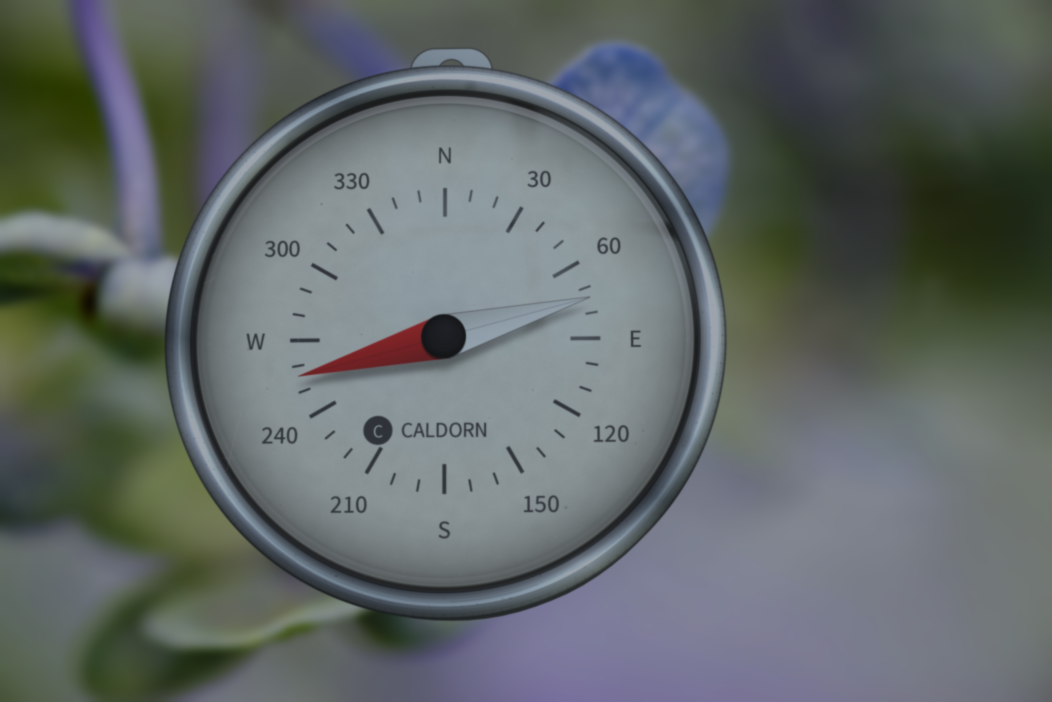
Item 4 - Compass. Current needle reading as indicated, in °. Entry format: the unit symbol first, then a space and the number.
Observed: ° 255
